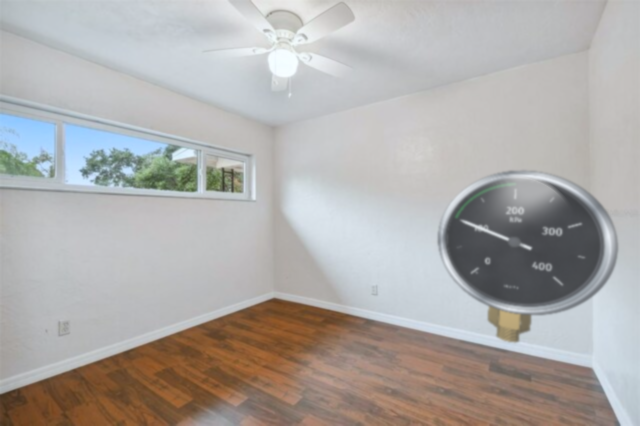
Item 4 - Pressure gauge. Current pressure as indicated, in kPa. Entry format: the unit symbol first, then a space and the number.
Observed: kPa 100
